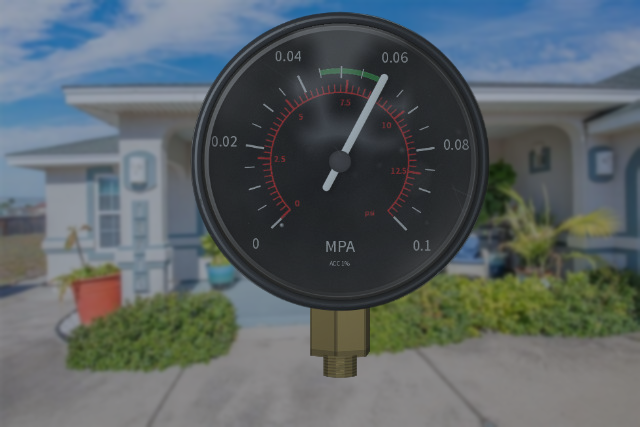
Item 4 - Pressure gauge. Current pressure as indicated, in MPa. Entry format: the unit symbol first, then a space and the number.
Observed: MPa 0.06
